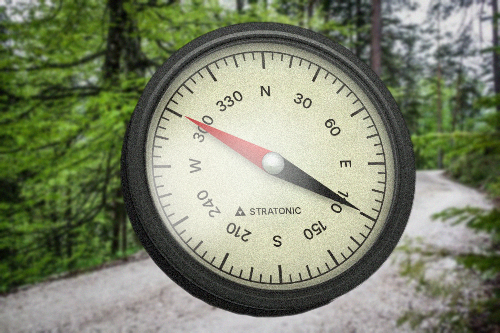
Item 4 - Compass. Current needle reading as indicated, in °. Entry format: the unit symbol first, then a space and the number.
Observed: ° 300
